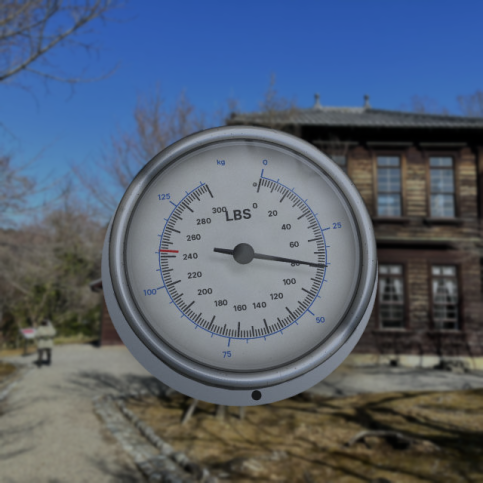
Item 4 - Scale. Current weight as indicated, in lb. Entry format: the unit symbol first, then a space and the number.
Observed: lb 80
